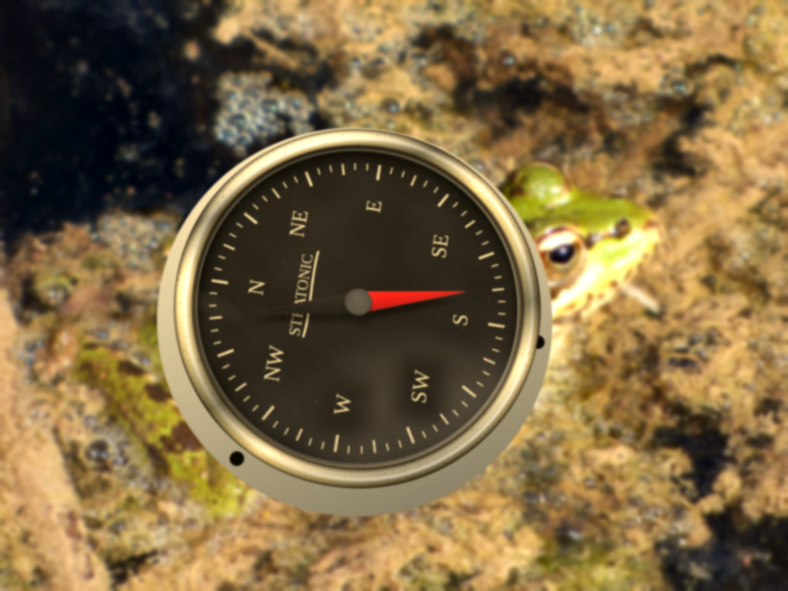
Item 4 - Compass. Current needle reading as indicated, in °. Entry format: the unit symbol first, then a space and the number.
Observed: ° 165
